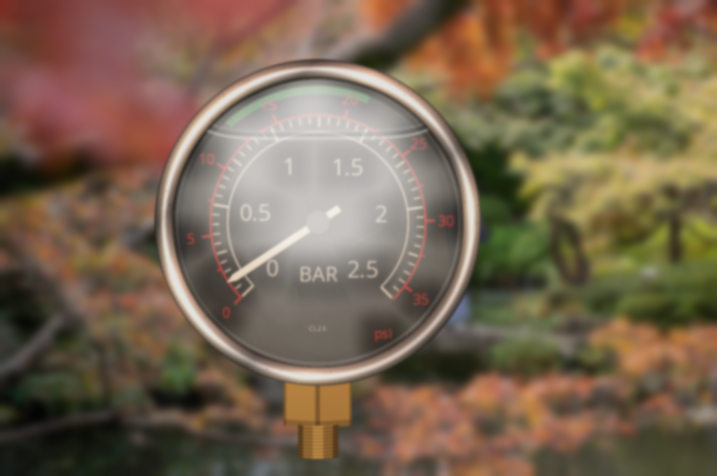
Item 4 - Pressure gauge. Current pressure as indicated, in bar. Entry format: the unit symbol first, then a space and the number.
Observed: bar 0.1
